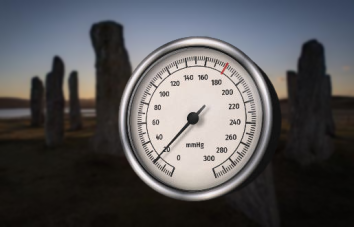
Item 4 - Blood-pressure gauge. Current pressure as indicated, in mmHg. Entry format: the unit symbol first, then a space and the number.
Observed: mmHg 20
